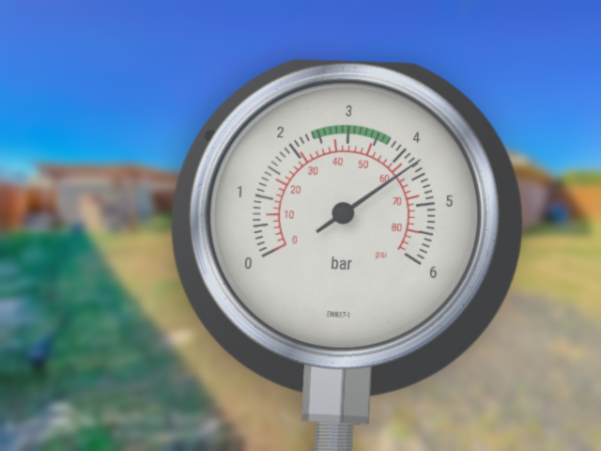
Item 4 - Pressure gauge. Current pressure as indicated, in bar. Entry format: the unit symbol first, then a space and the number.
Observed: bar 4.3
